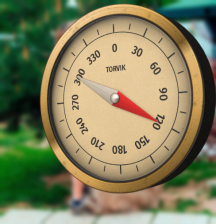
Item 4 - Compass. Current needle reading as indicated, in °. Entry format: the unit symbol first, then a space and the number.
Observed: ° 120
